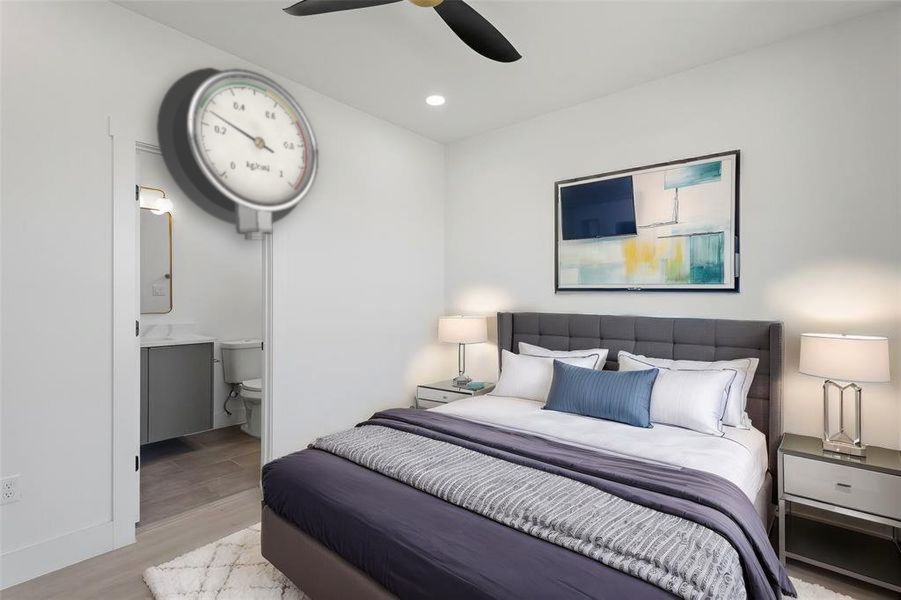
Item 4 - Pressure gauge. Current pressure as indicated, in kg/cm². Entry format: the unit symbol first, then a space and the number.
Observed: kg/cm² 0.25
